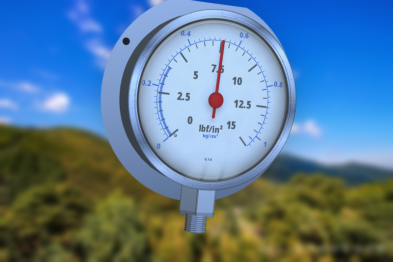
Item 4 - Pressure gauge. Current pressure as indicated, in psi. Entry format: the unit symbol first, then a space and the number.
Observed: psi 7.5
